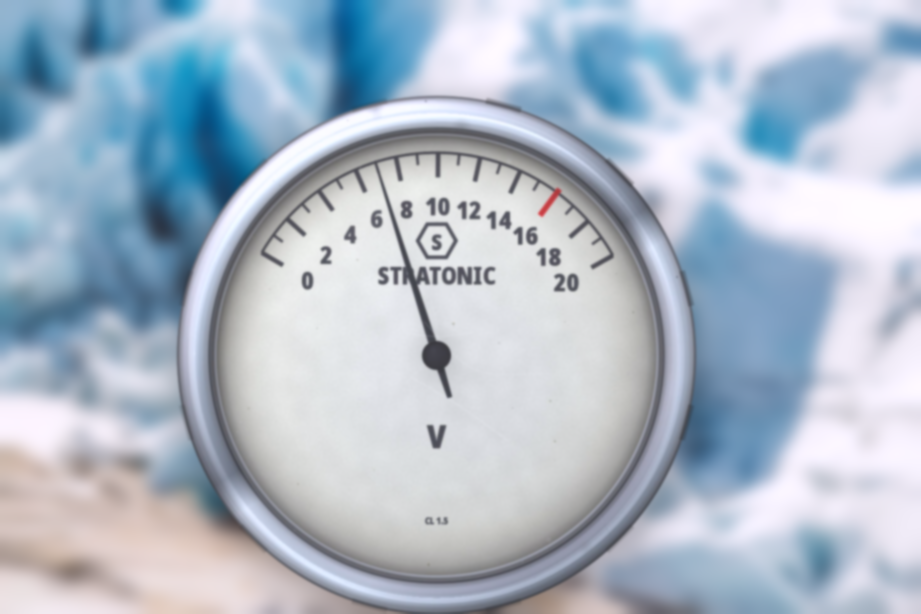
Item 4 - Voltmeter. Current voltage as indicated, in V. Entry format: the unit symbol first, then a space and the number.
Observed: V 7
